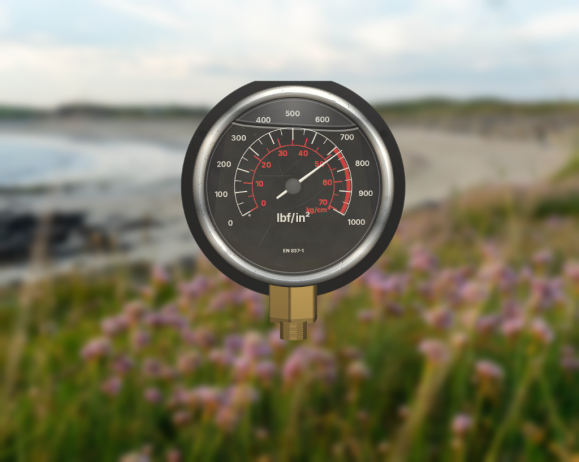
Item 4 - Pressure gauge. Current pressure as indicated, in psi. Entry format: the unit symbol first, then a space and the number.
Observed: psi 725
